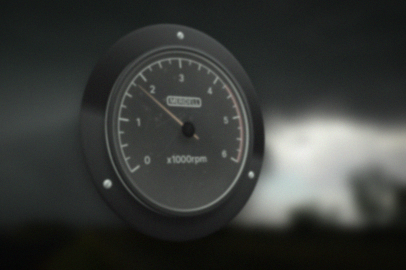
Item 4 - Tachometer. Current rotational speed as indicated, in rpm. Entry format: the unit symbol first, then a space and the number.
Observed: rpm 1750
